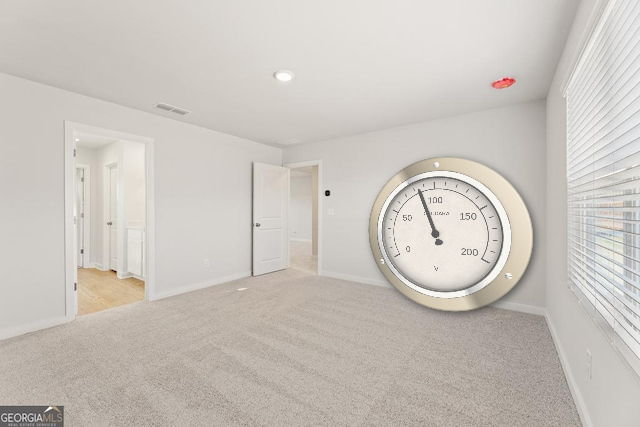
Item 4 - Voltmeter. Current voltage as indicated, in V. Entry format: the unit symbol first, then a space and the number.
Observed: V 85
